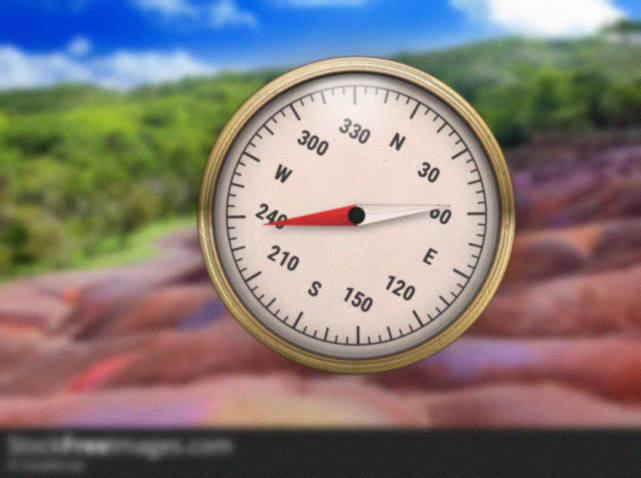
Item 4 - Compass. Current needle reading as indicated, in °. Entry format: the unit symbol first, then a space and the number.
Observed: ° 235
